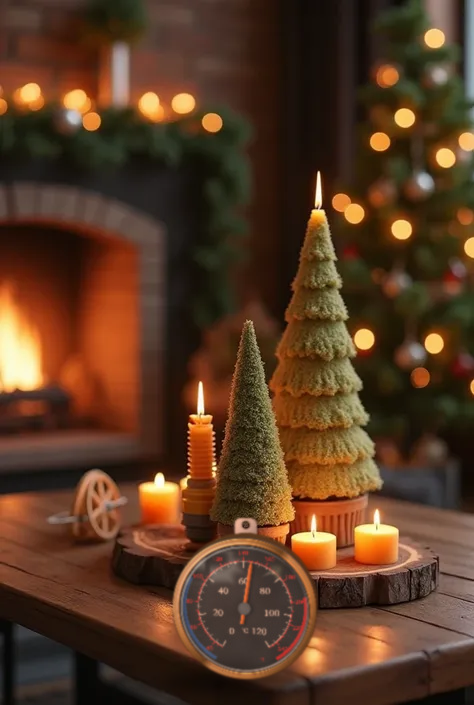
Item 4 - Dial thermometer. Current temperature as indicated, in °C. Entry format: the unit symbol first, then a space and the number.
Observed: °C 64
